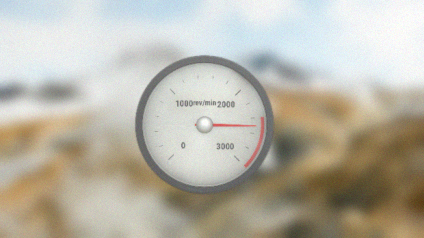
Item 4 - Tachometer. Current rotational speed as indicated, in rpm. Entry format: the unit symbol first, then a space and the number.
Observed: rpm 2500
